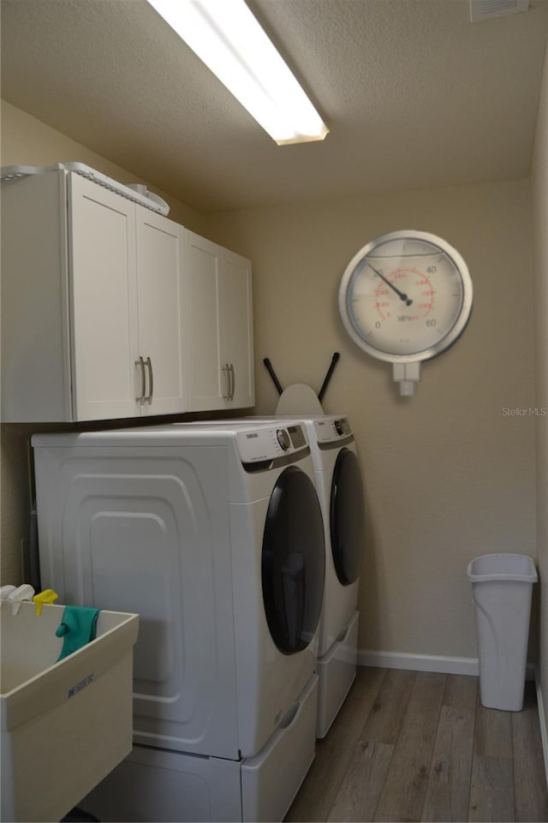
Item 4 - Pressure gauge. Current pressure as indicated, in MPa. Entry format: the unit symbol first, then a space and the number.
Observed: MPa 20
